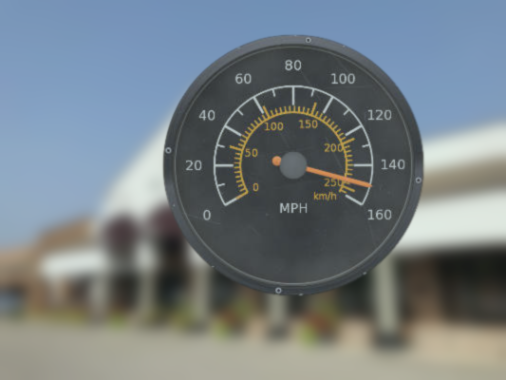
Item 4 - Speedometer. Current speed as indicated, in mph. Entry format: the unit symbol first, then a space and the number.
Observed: mph 150
